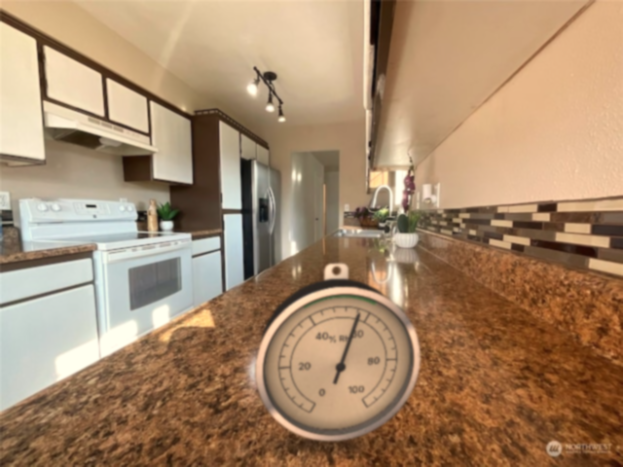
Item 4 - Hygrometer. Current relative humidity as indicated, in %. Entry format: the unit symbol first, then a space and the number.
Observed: % 56
